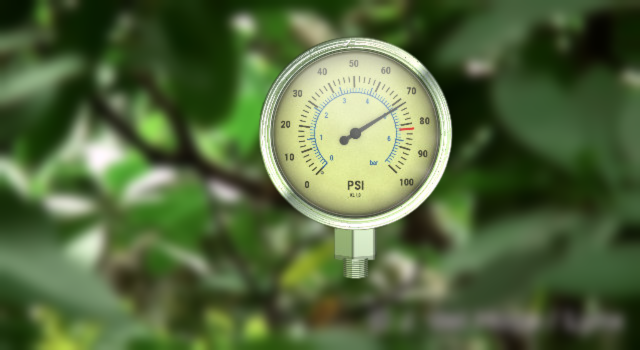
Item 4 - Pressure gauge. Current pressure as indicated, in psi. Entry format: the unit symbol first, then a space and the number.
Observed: psi 72
